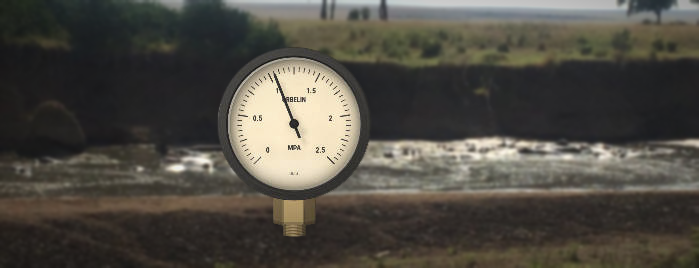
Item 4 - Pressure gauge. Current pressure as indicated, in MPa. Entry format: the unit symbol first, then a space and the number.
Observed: MPa 1.05
